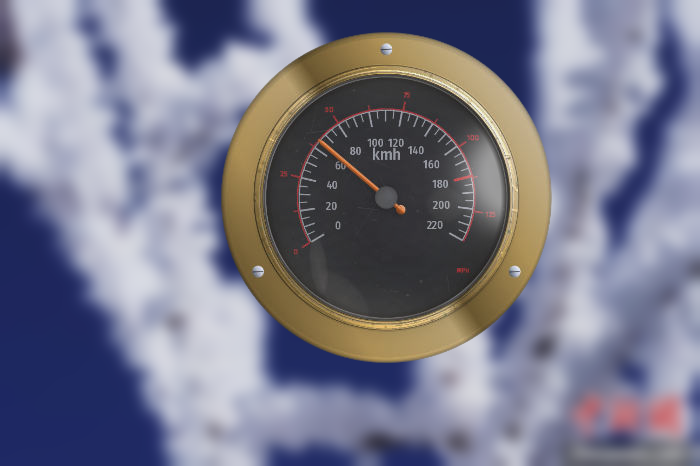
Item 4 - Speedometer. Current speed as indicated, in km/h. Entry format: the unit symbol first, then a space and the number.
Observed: km/h 65
